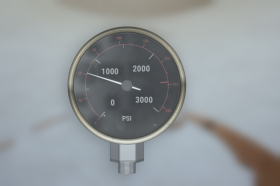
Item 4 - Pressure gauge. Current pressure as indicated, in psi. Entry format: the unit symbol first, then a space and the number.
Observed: psi 750
